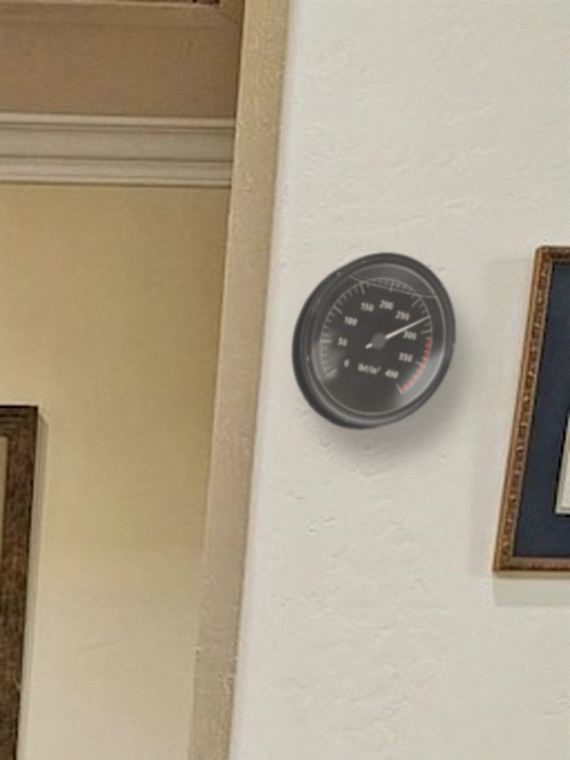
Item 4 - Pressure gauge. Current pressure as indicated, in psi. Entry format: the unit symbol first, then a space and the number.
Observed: psi 280
